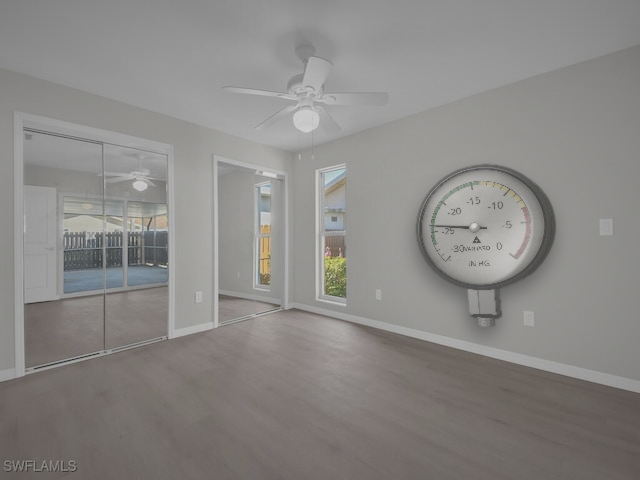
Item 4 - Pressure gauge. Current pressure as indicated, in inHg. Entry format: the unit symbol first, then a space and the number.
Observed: inHg -24
